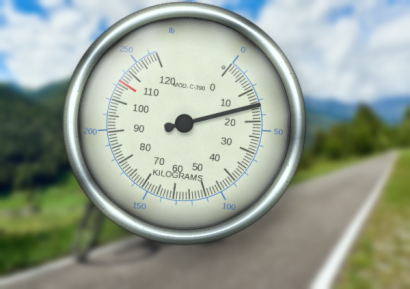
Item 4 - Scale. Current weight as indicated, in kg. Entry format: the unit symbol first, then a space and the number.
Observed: kg 15
